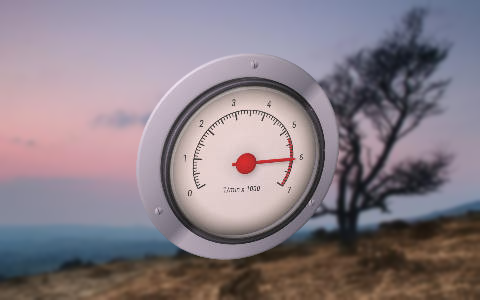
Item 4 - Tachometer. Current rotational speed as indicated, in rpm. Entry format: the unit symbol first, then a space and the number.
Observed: rpm 6000
